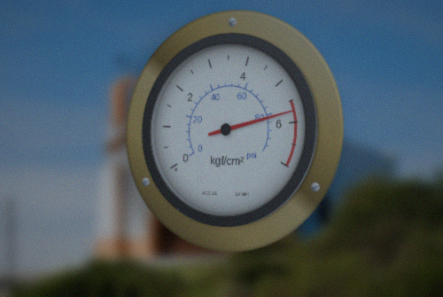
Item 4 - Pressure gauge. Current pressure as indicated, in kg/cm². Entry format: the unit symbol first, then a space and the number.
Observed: kg/cm² 5.75
